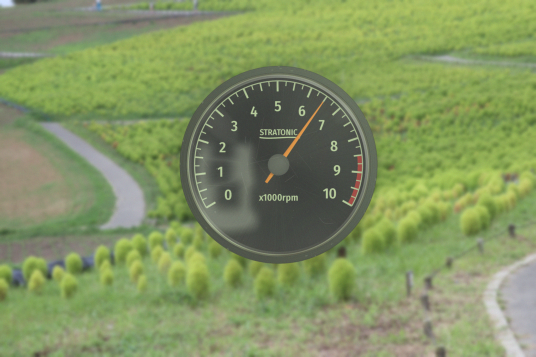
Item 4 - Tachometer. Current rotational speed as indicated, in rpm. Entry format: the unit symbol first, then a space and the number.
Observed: rpm 6500
